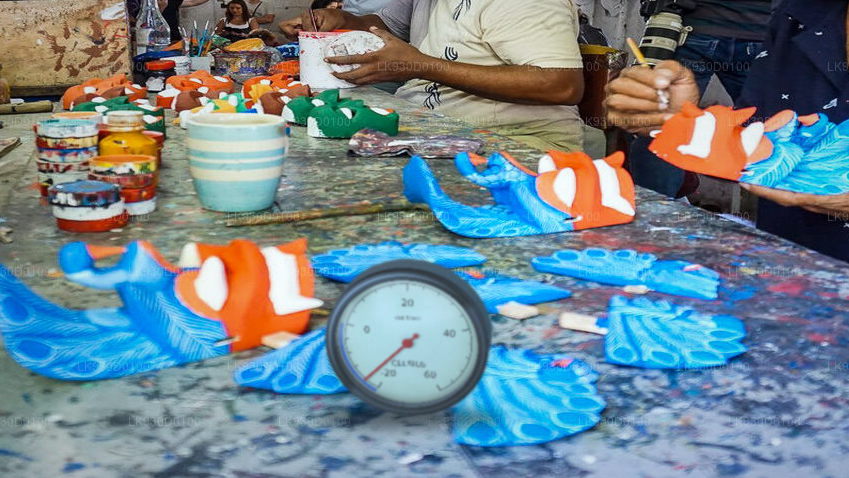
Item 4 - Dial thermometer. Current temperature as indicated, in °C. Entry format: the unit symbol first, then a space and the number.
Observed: °C -16
